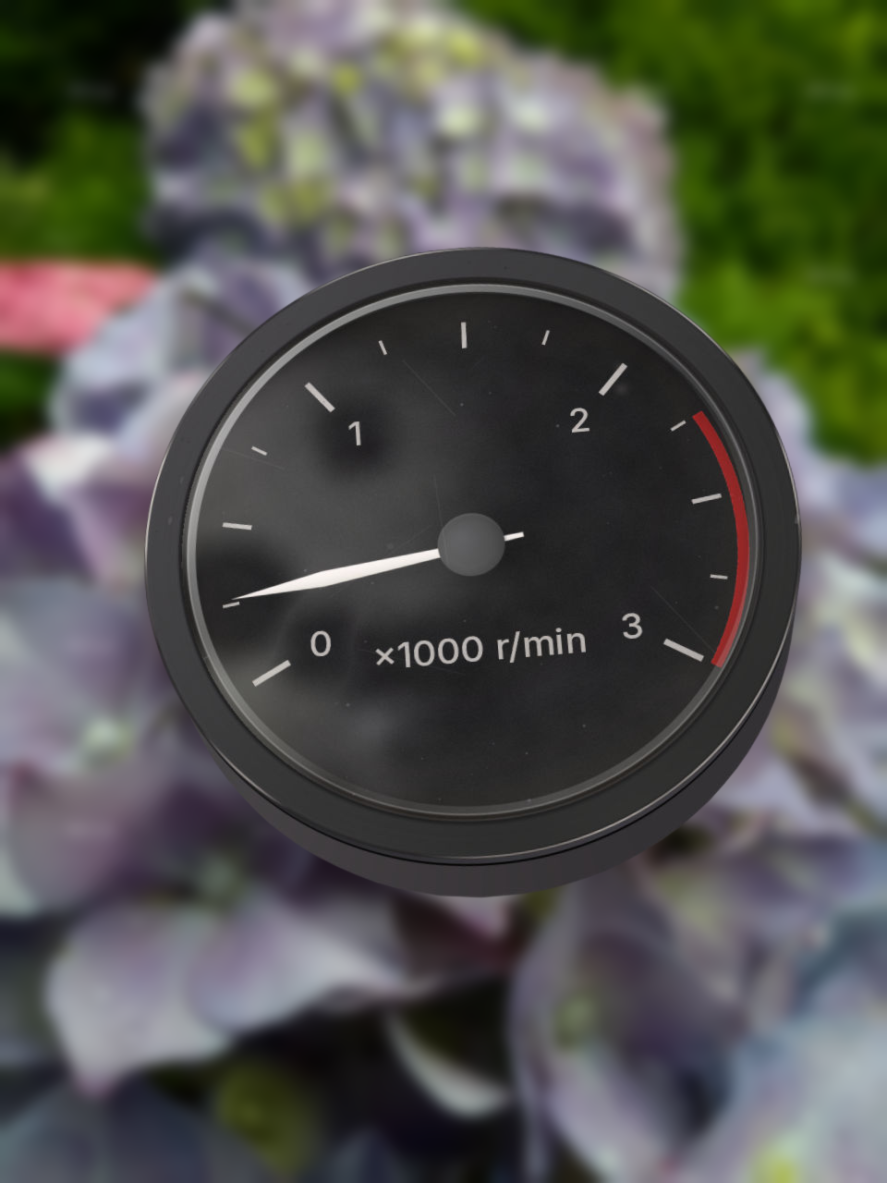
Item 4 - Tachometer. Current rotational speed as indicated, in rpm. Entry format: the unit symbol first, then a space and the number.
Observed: rpm 250
